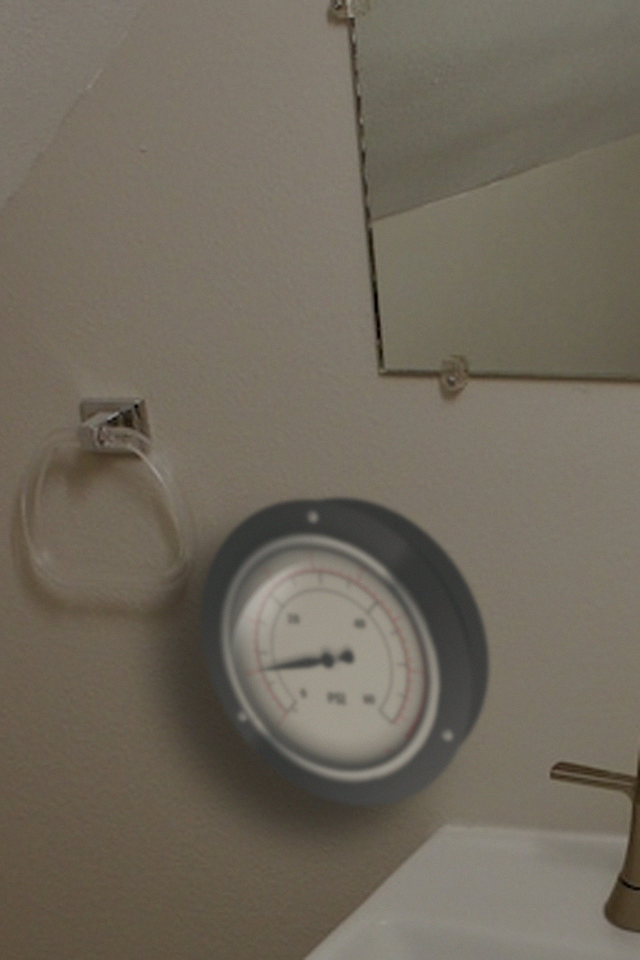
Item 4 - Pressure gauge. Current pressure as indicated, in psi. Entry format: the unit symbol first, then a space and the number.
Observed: psi 7.5
